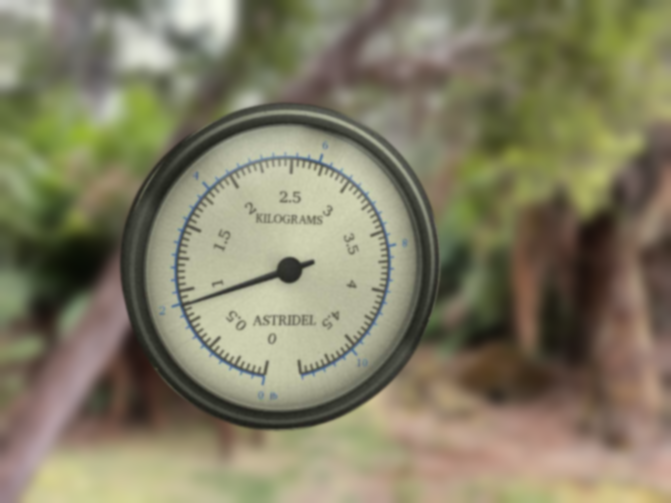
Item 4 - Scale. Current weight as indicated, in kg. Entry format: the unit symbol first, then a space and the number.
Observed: kg 0.9
